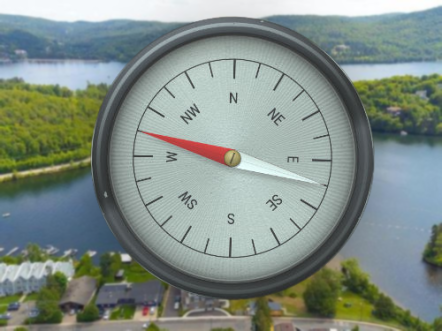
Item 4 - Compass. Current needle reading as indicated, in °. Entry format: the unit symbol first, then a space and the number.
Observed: ° 285
